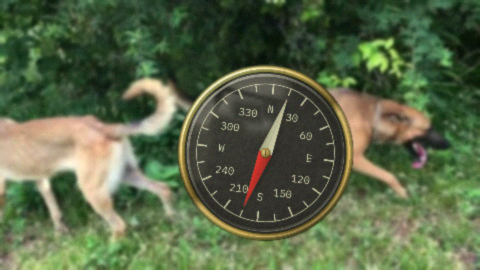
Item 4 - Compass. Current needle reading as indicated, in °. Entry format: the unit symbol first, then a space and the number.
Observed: ° 195
